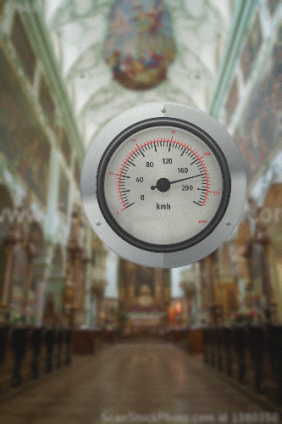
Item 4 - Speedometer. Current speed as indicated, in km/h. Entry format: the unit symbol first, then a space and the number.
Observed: km/h 180
